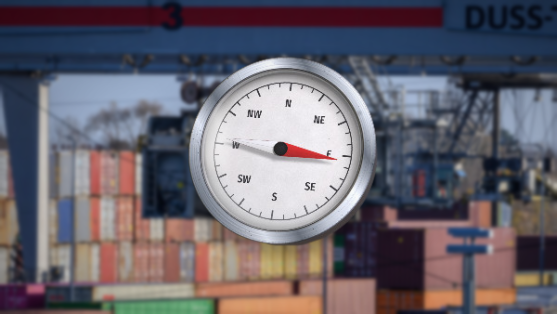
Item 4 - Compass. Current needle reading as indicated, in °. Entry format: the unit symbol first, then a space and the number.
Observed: ° 95
